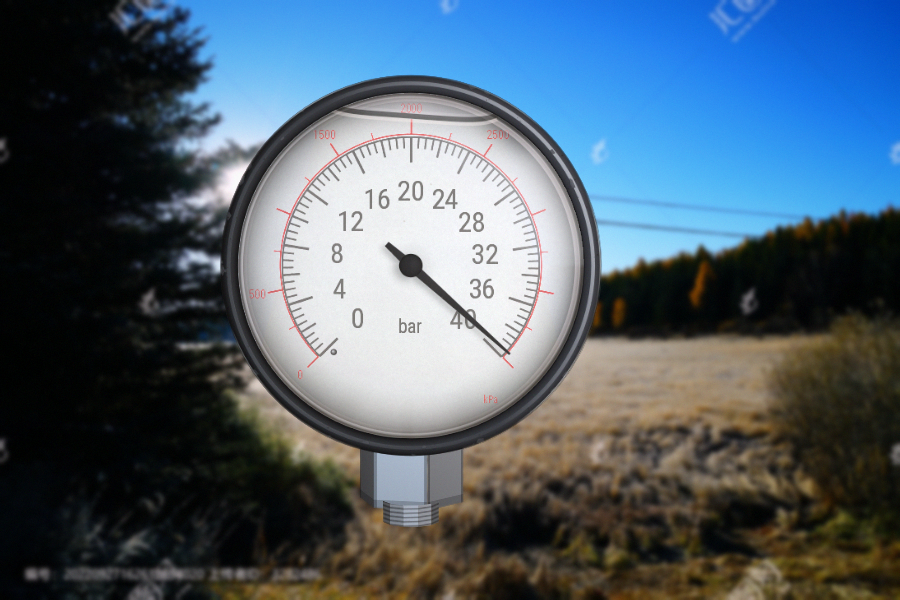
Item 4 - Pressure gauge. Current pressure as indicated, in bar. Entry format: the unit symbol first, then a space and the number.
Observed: bar 39.5
